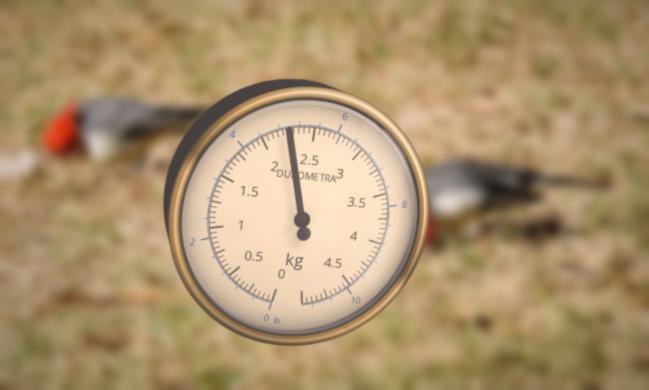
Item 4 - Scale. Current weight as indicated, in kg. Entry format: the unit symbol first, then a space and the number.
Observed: kg 2.25
